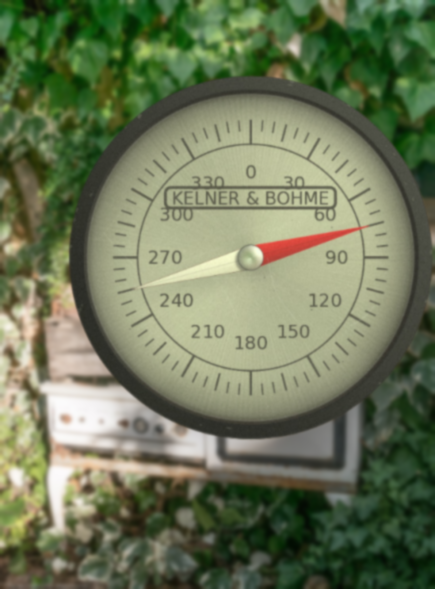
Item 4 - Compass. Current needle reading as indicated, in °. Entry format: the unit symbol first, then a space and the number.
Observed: ° 75
